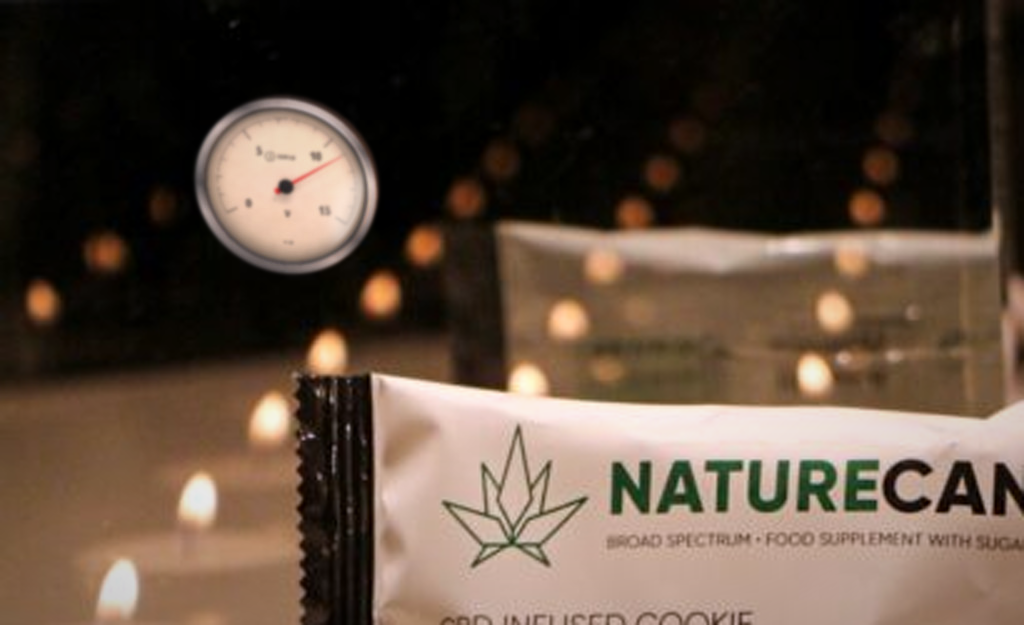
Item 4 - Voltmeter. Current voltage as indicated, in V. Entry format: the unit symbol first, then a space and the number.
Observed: V 11
